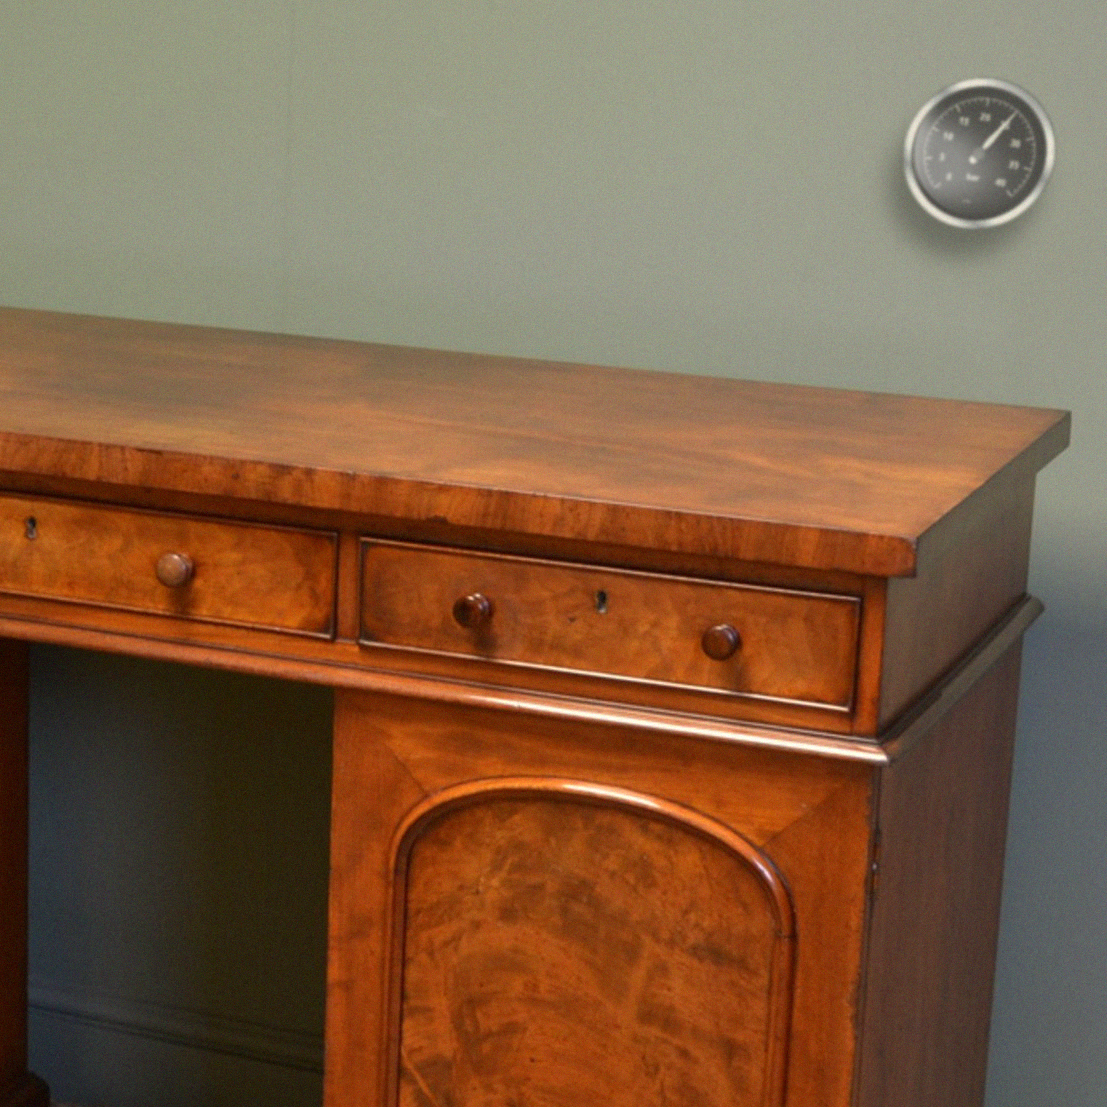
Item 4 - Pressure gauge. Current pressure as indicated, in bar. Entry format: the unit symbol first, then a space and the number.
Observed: bar 25
